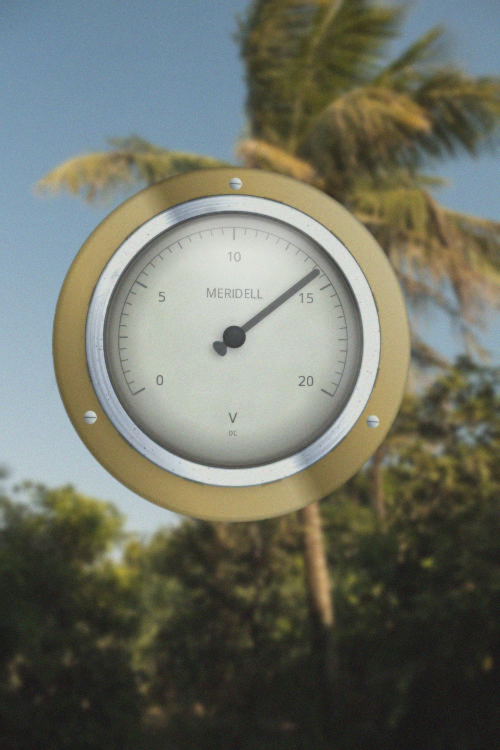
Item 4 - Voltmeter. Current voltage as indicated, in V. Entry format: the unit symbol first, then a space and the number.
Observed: V 14.25
